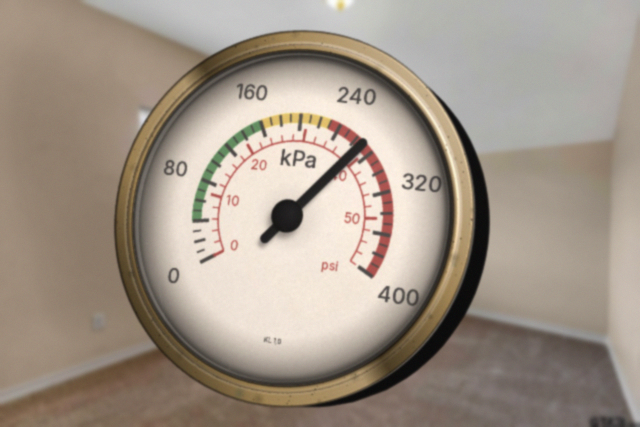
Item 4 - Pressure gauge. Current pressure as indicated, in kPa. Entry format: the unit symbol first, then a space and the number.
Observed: kPa 270
